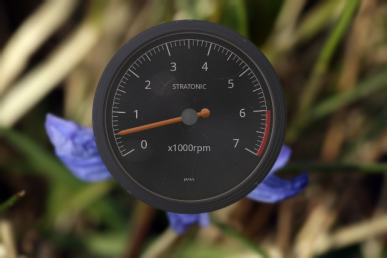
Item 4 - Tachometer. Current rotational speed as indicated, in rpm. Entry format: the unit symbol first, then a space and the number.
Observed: rpm 500
